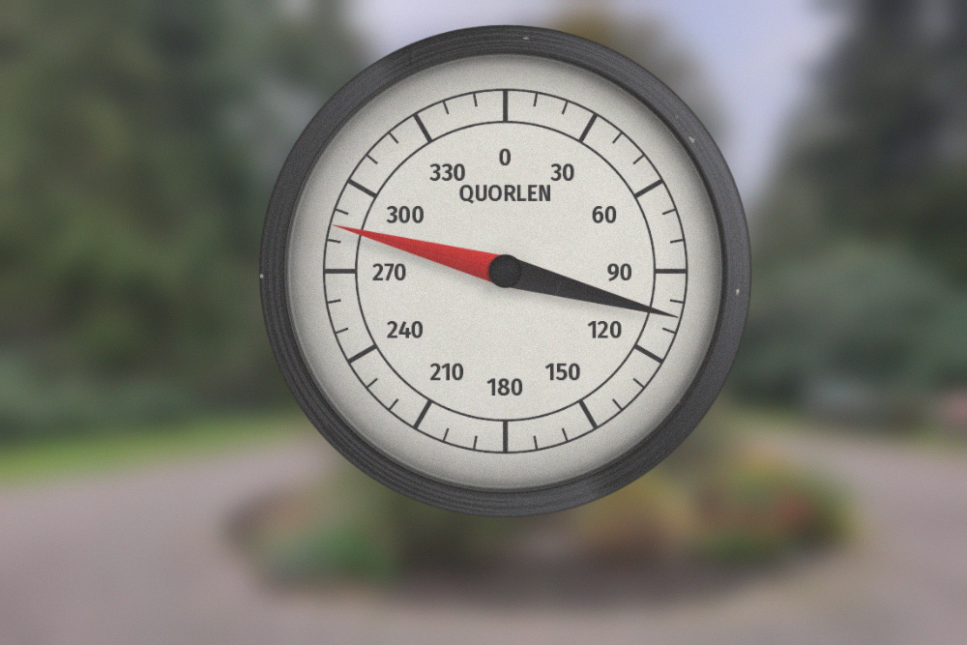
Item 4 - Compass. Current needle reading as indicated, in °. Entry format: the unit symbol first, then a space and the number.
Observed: ° 285
